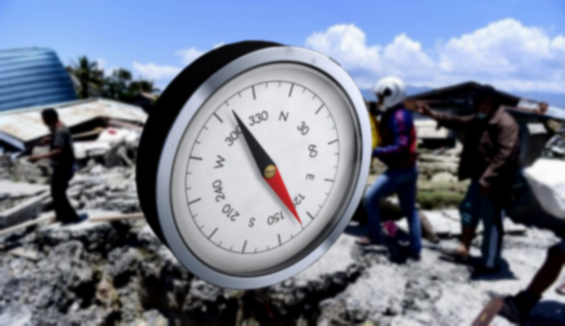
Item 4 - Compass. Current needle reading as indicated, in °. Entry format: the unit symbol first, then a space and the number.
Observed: ° 130
